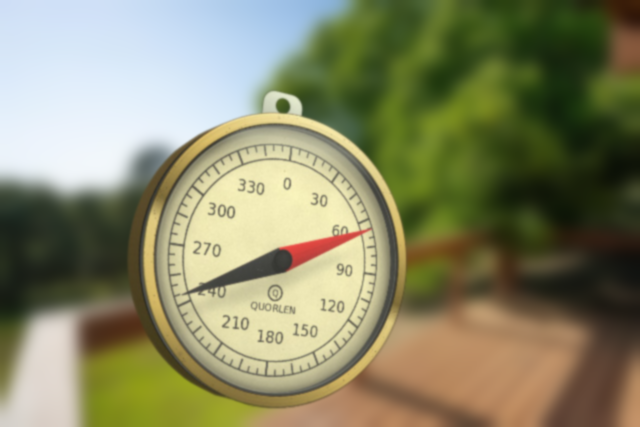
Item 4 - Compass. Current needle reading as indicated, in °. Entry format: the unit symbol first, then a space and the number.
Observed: ° 65
